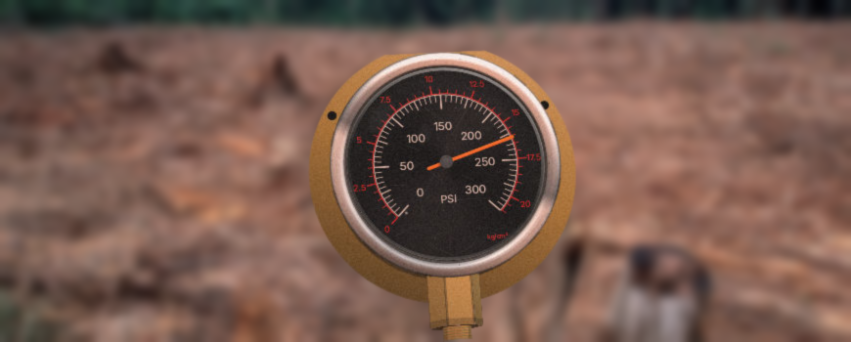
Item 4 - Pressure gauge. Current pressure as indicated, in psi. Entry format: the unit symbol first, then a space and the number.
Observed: psi 230
